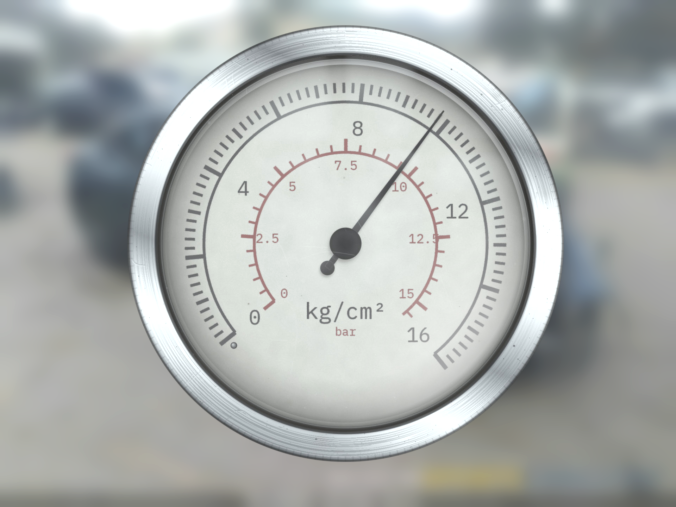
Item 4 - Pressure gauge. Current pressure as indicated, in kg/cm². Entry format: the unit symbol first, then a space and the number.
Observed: kg/cm² 9.8
